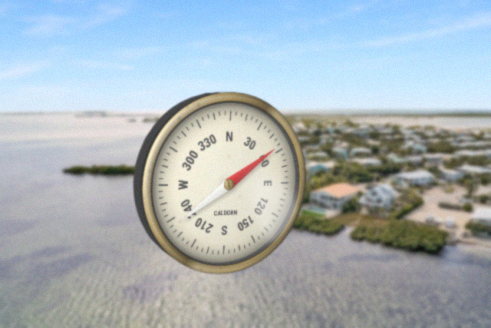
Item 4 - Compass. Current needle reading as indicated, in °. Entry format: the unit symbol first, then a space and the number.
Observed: ° 55
